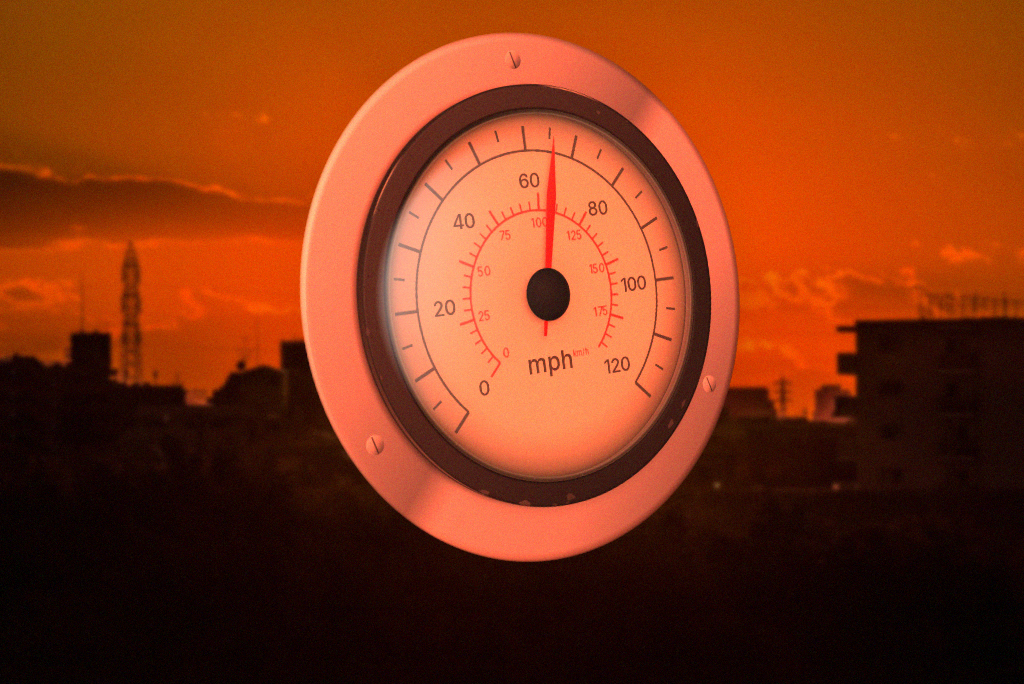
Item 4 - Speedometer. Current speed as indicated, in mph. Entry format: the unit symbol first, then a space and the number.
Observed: mph 65
